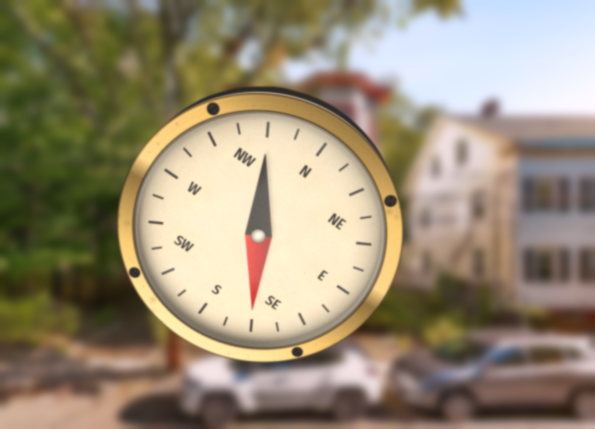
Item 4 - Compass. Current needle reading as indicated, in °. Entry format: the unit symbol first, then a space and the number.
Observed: ° 150
